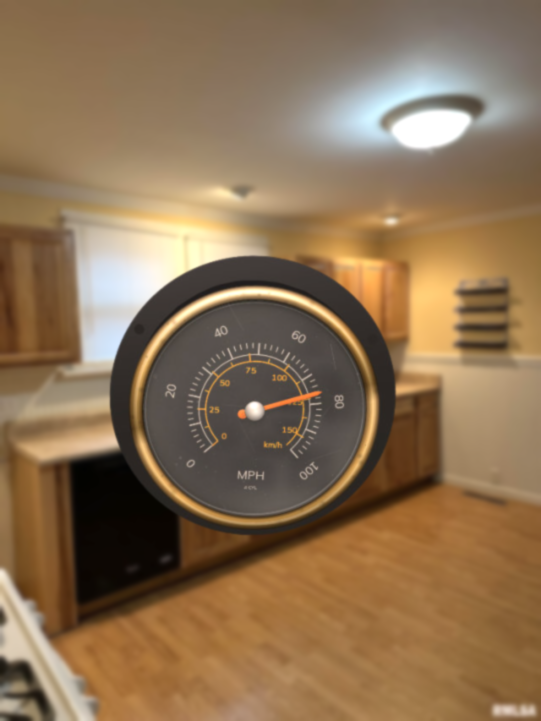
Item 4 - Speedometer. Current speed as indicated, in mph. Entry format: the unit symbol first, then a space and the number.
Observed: mph 76
